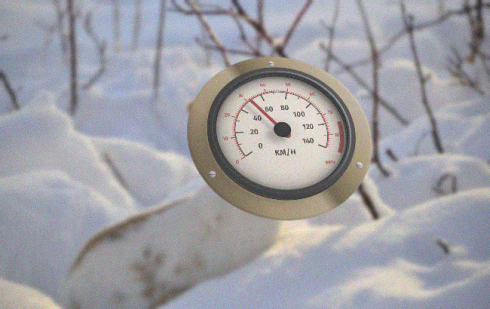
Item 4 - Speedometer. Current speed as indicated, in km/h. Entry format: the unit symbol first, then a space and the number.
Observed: km/h 50
